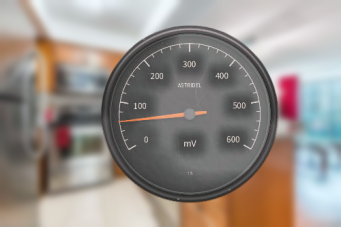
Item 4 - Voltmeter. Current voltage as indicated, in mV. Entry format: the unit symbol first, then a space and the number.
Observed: mV 60
